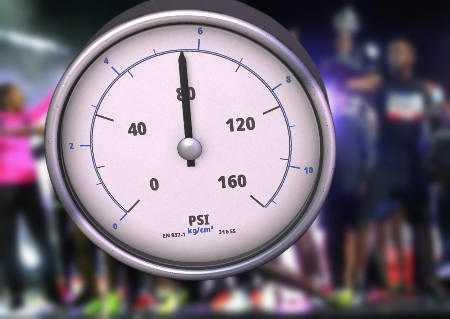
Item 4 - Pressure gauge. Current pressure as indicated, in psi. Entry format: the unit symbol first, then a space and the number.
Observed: psi 80
